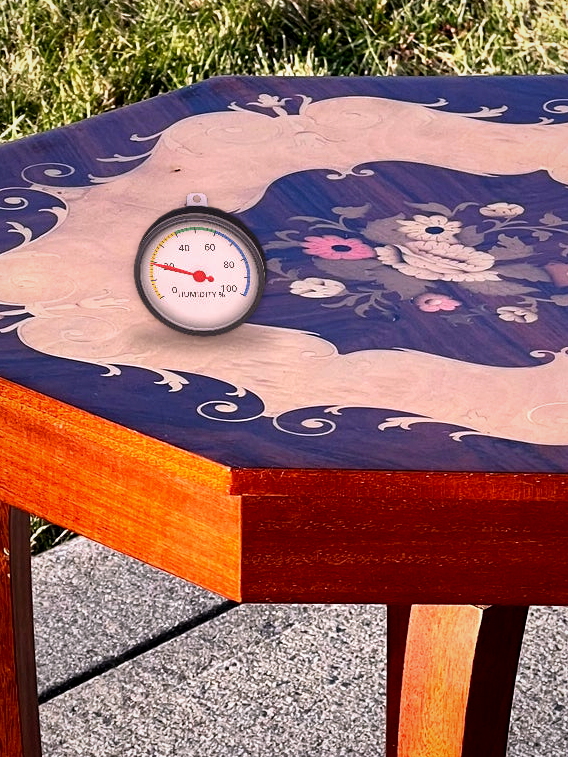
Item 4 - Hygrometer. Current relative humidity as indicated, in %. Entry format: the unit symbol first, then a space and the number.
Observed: % 20
